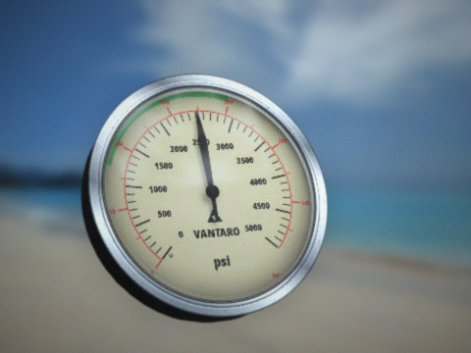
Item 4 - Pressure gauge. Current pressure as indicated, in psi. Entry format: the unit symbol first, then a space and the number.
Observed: psi 2500
